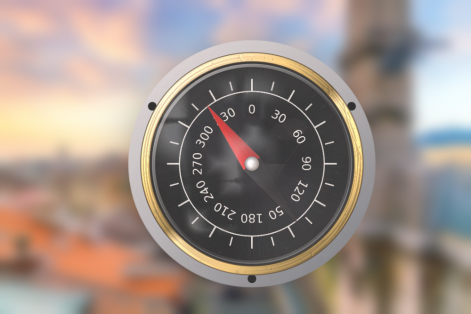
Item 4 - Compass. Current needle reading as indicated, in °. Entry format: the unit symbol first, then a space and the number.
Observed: ° 322.5
